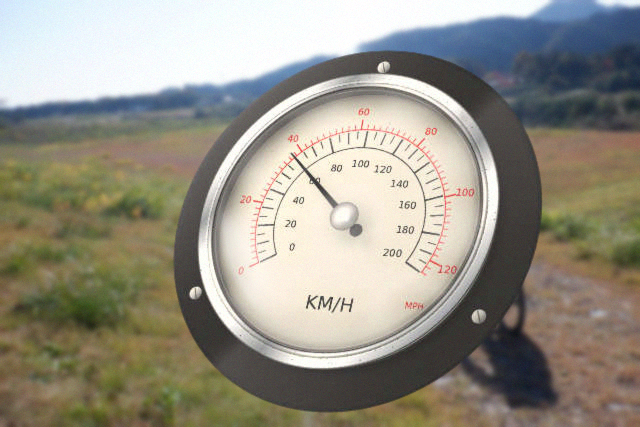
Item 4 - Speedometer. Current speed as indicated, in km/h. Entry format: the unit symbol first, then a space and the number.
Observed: km/h 60
